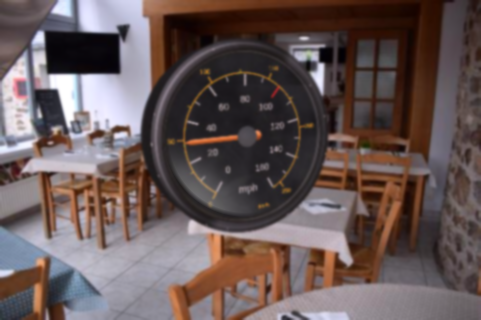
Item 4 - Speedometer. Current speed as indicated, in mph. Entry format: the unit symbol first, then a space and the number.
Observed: mph 30
